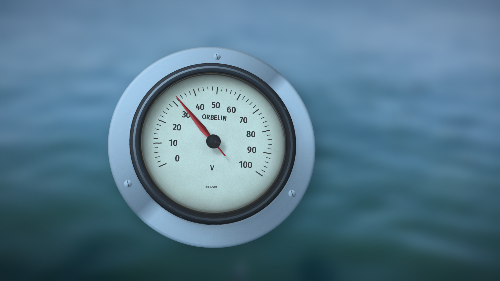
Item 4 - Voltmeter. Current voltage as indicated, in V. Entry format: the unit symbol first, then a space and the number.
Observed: V 32
